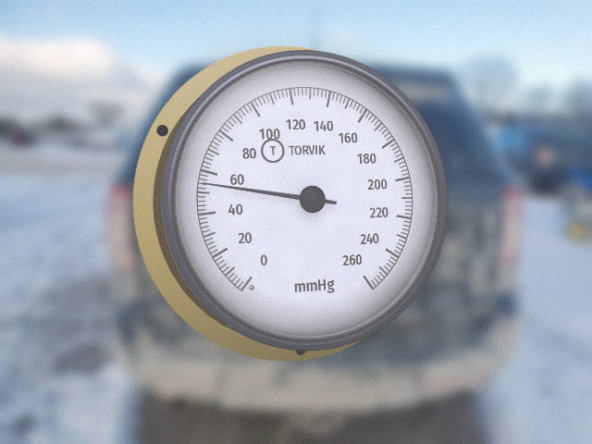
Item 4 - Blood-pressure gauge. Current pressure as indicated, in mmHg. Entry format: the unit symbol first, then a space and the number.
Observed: mmHg 54
